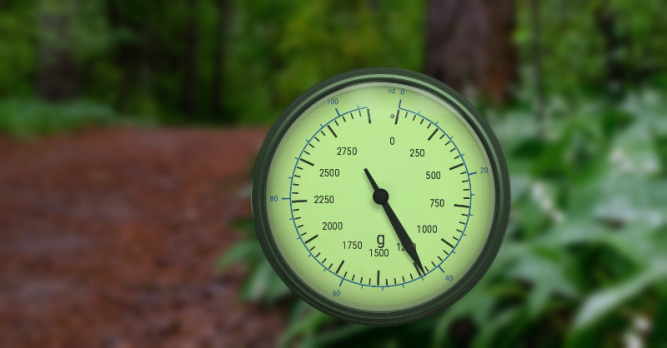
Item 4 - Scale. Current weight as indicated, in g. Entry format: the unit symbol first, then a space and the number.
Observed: g 1225
